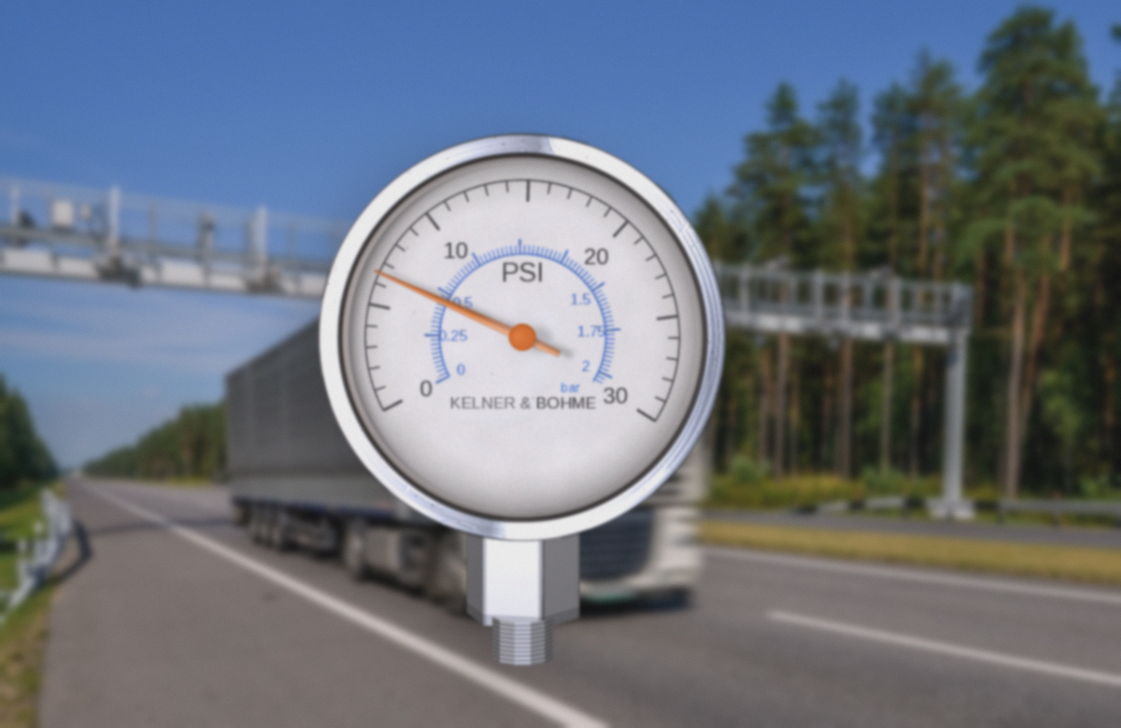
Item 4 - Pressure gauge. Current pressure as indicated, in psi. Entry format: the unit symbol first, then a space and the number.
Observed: psi 6.5
